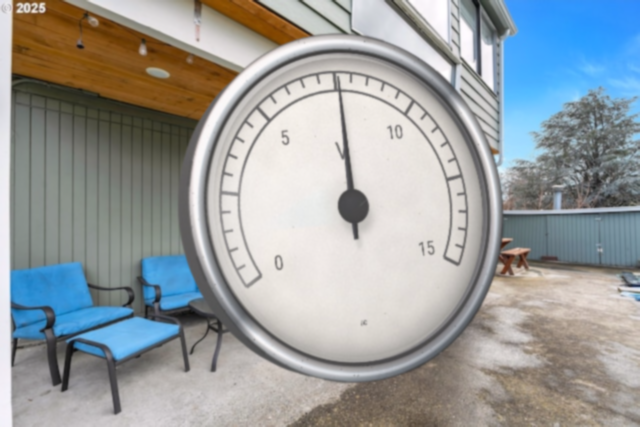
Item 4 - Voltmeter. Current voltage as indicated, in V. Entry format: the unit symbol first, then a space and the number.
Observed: V 7.5
